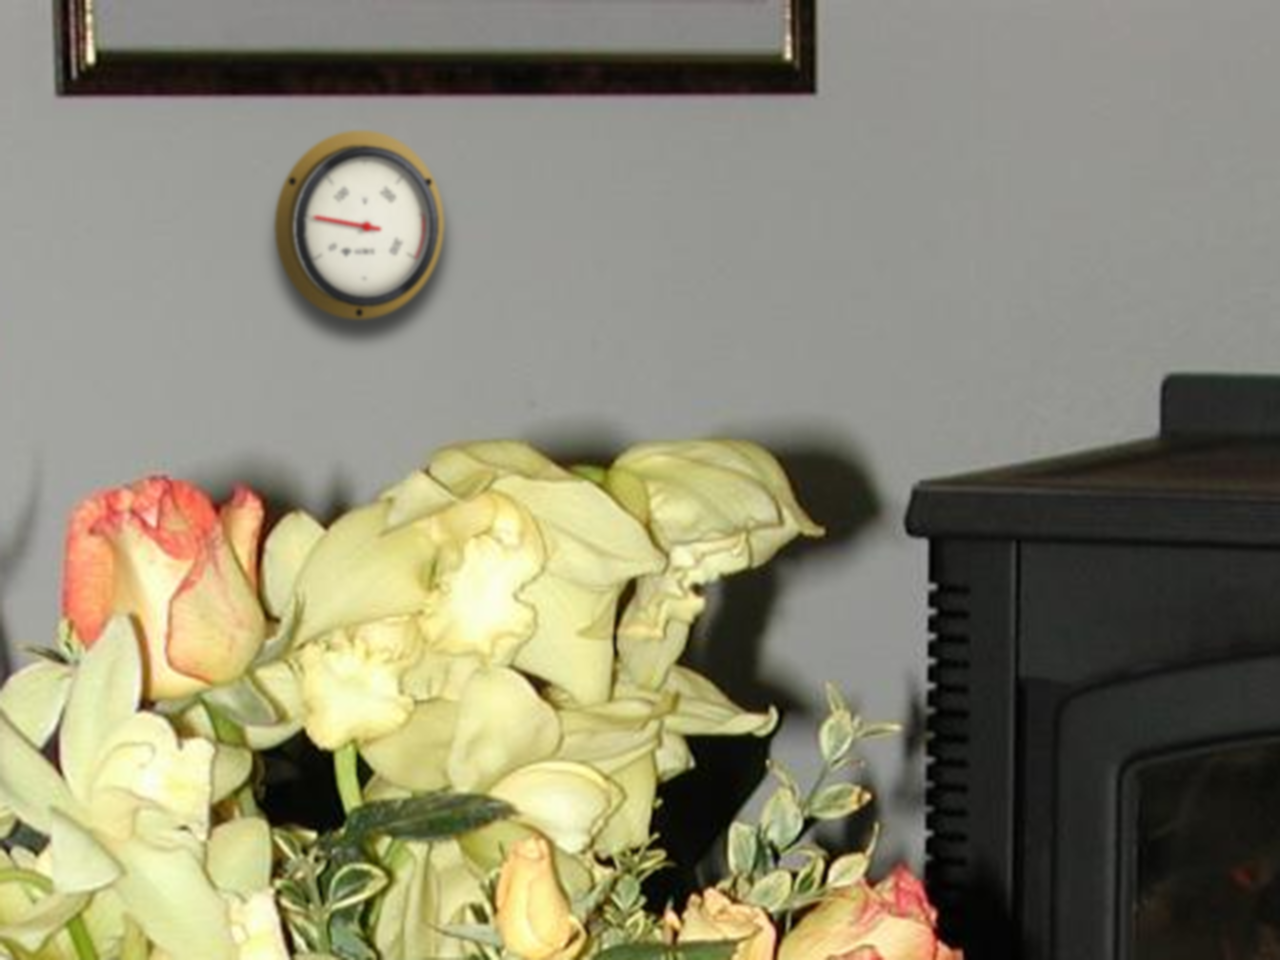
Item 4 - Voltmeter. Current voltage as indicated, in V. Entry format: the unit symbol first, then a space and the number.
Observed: V 50
